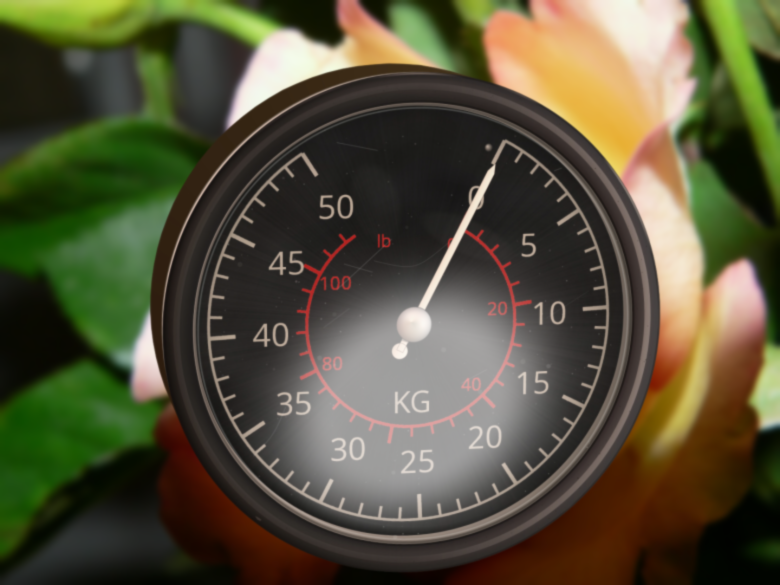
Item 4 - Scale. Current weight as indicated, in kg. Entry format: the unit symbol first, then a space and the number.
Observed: kg 0
